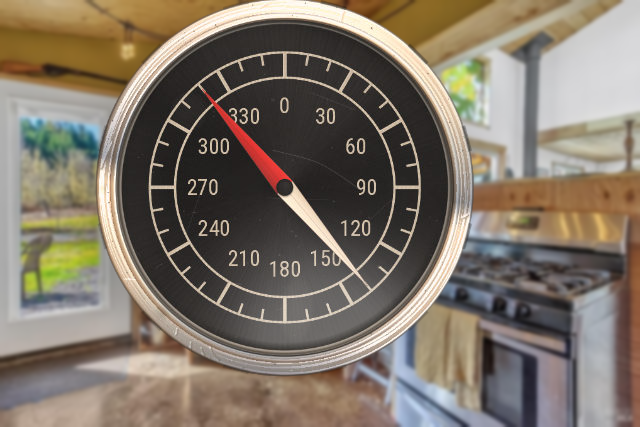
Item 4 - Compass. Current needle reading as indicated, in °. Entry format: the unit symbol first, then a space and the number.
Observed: ° 320
